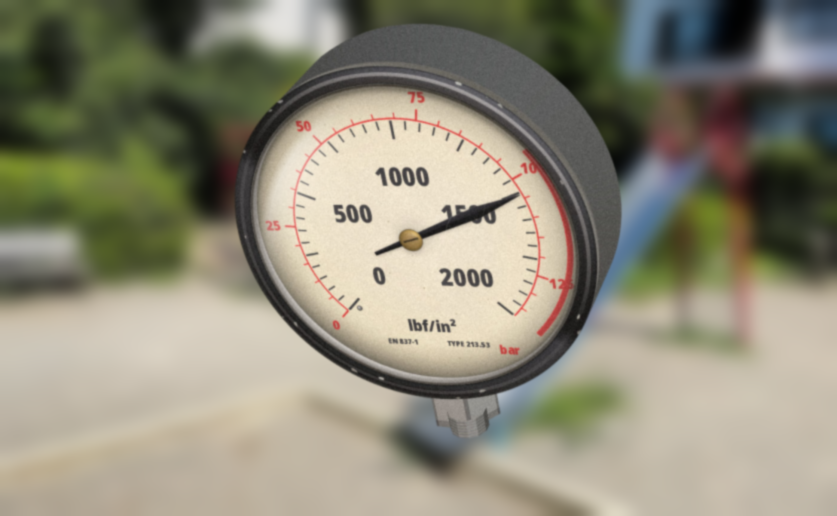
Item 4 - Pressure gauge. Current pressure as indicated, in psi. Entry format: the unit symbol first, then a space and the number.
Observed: psi 1500
